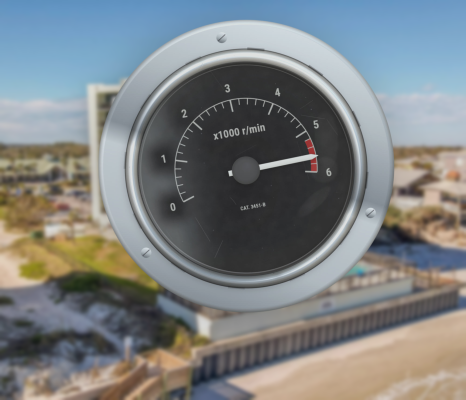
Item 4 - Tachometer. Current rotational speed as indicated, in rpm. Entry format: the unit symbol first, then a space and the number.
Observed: rpm 5600
